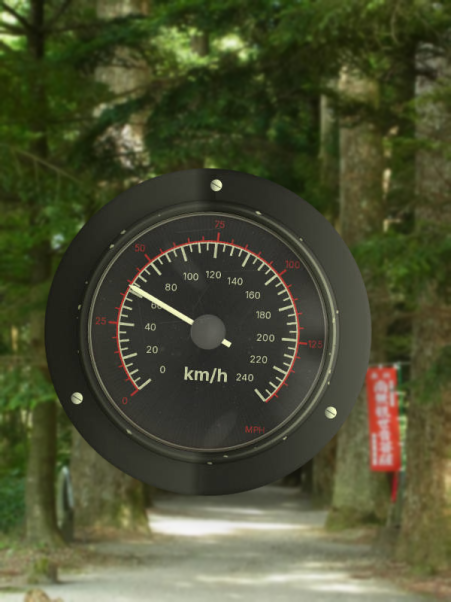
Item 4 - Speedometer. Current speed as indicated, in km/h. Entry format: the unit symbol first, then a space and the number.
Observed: km/h 62.5
